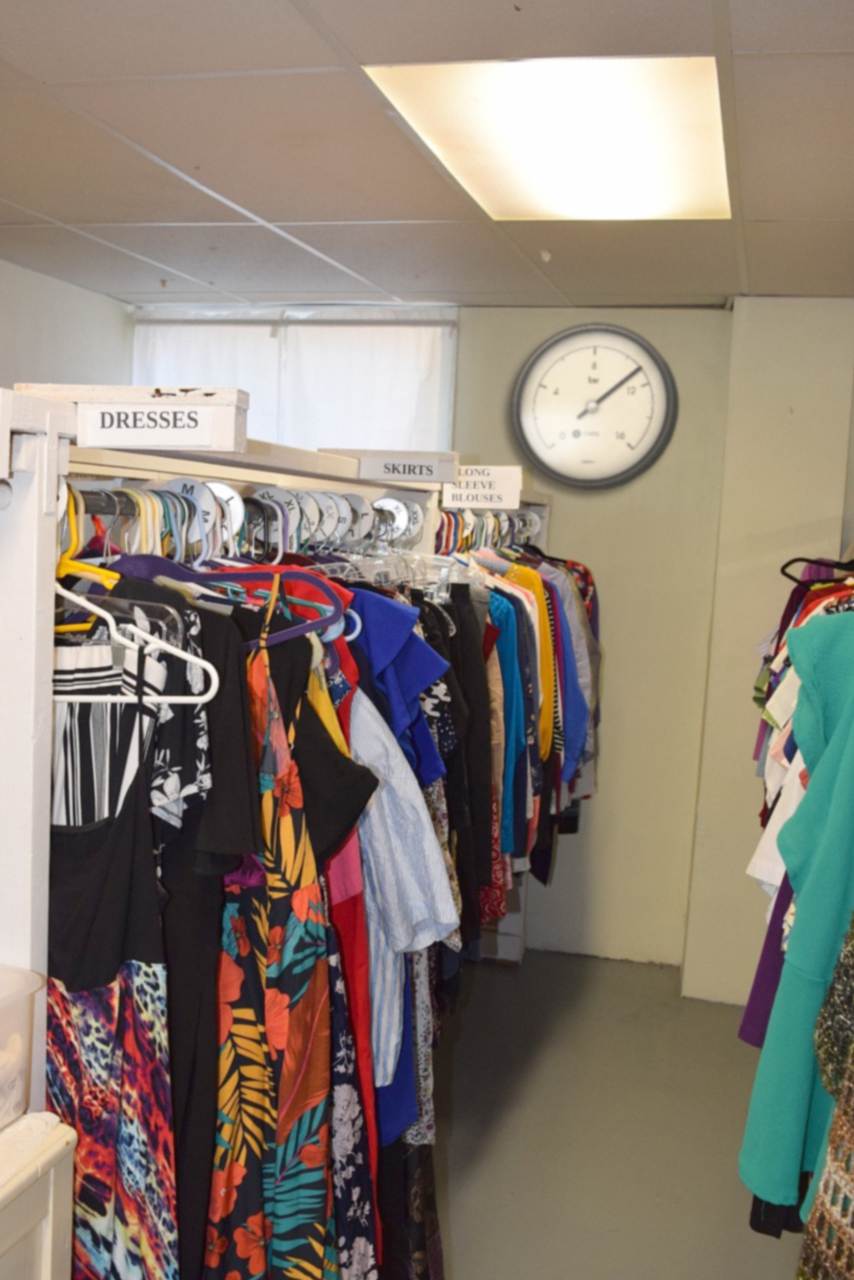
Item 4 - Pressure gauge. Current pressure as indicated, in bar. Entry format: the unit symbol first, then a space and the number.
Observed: bar 11
